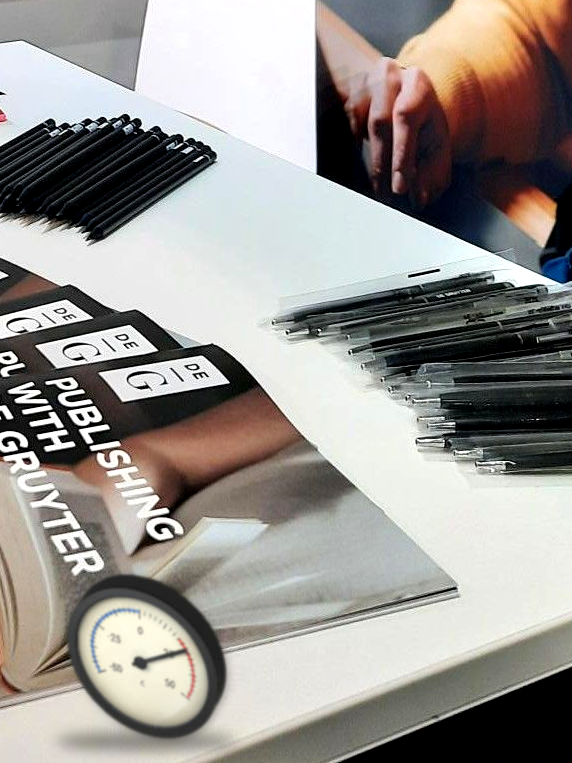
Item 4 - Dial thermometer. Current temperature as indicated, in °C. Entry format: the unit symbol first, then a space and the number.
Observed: °C 25
